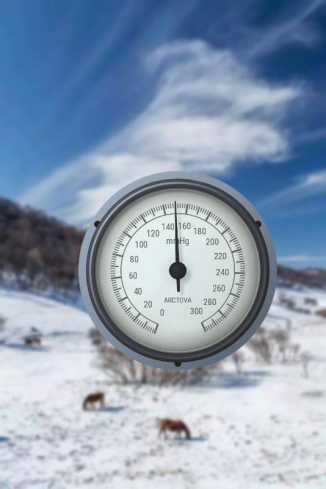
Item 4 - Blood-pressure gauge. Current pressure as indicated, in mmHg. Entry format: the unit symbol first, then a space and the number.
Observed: mmHg 150
